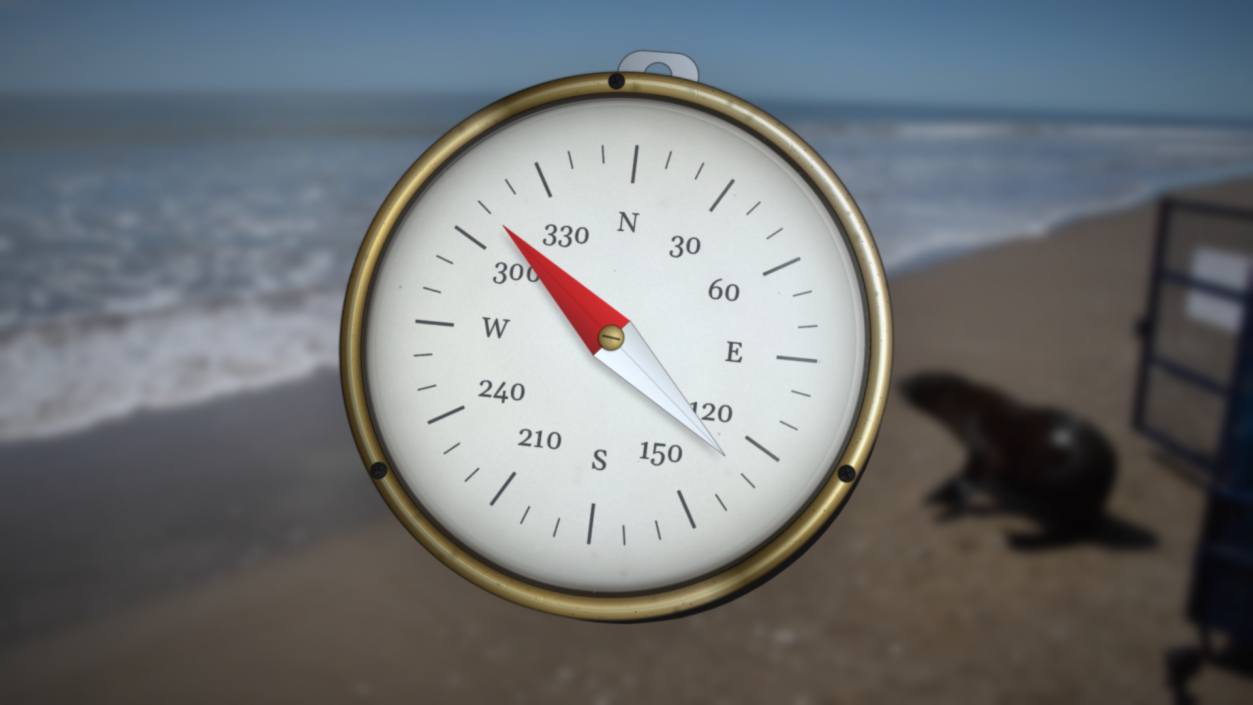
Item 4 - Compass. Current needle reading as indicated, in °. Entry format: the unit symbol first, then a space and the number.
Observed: ° 310
